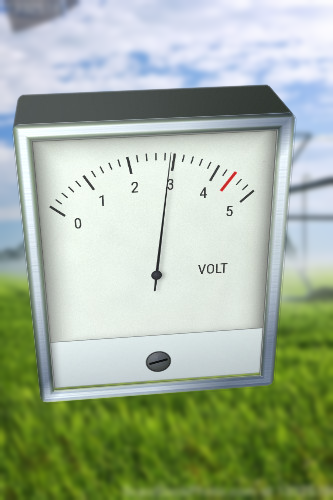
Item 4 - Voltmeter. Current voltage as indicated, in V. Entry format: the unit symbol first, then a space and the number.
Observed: V 2.9
